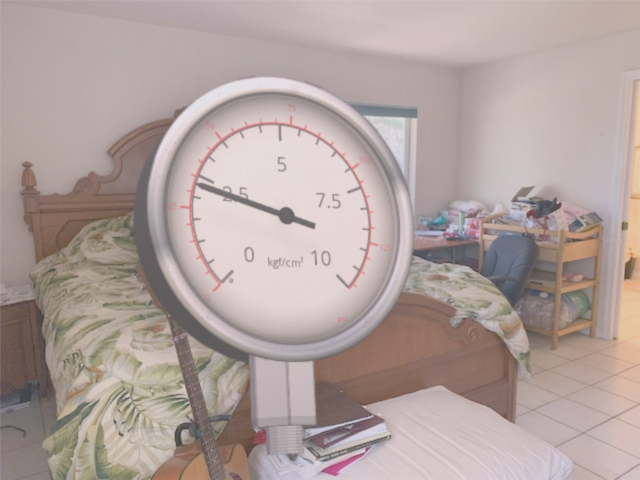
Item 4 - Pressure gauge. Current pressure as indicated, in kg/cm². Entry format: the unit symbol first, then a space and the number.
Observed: kg/cm² 2.25
